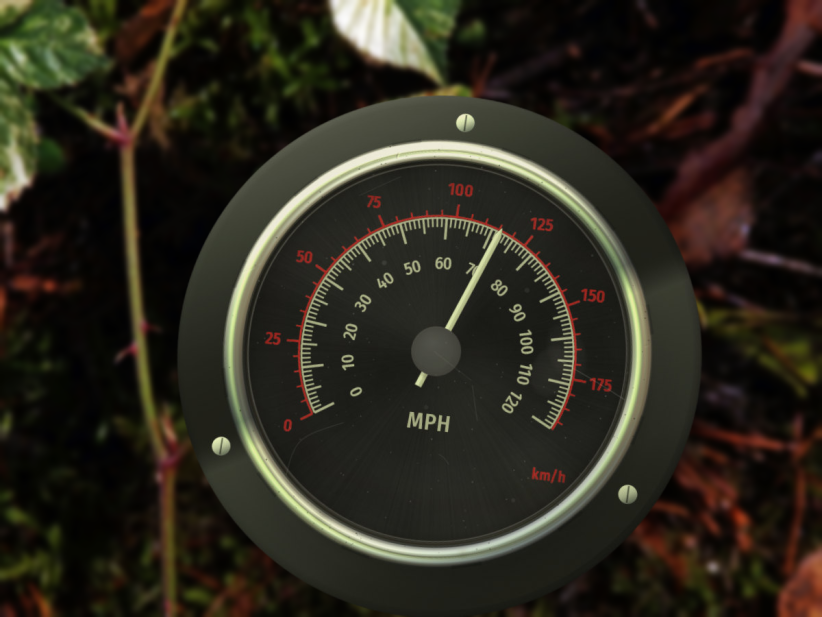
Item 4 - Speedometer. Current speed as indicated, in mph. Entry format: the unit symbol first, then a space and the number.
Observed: mph 72
